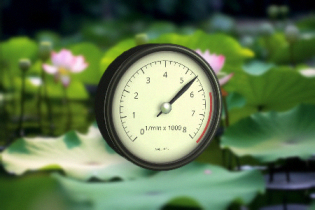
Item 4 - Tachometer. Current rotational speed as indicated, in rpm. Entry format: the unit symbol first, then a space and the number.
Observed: rpm 5400
